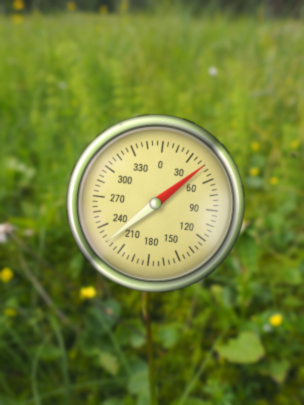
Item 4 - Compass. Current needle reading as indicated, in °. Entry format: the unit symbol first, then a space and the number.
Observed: ° 45
